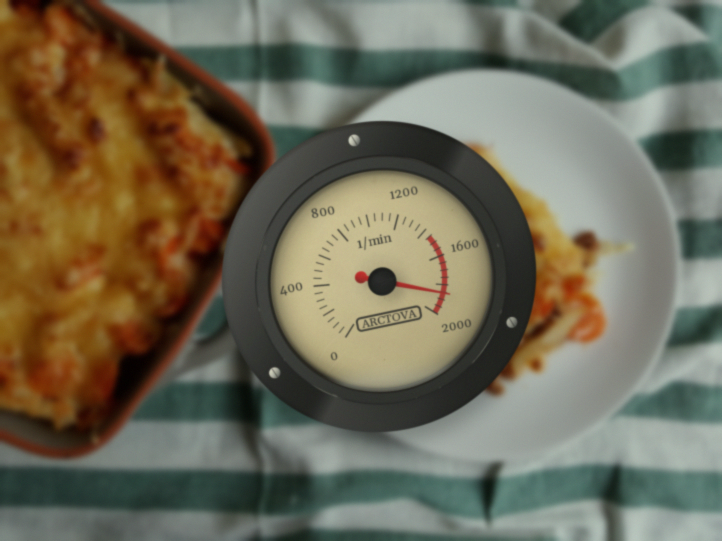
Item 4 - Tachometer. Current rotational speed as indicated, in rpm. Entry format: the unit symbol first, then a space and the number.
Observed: rpm 1850
